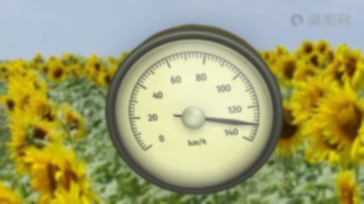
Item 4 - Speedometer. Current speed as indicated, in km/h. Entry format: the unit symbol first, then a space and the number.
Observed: km/h 130
